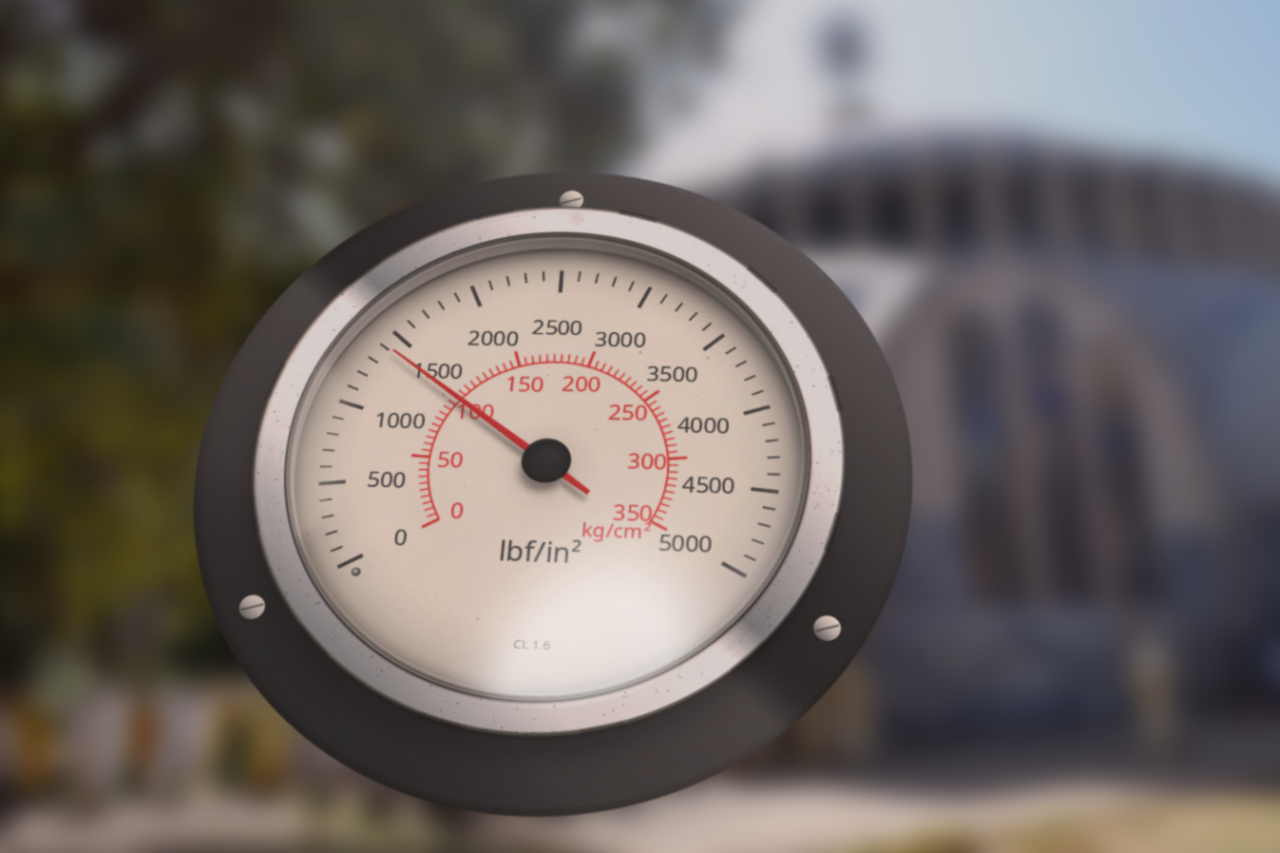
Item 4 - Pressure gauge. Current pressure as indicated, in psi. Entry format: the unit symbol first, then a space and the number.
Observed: psi 1400
